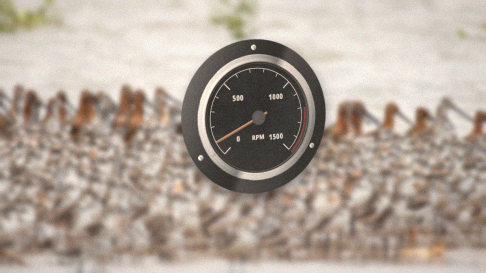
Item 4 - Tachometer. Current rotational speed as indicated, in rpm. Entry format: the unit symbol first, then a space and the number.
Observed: rpm 100
